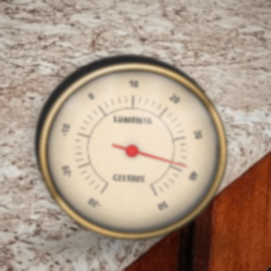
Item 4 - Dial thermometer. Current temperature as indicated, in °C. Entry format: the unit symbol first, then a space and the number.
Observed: °C 38
